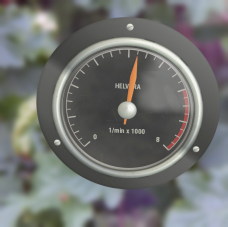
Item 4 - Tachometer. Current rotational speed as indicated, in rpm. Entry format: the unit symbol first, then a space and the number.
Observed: rpm 4250
